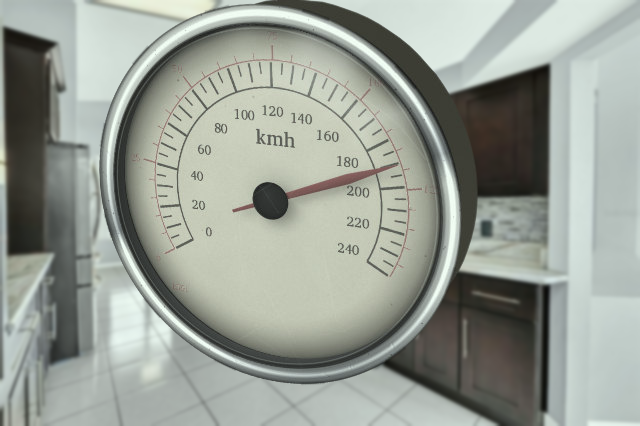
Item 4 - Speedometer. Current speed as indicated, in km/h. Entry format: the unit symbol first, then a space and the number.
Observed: km/h 190
